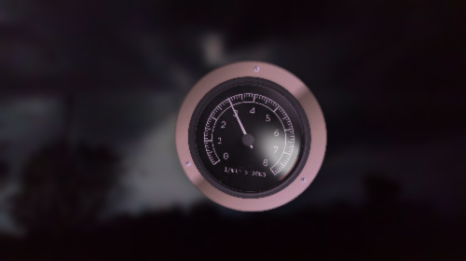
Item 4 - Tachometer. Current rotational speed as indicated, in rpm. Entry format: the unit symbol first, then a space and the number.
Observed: rpm 3000
